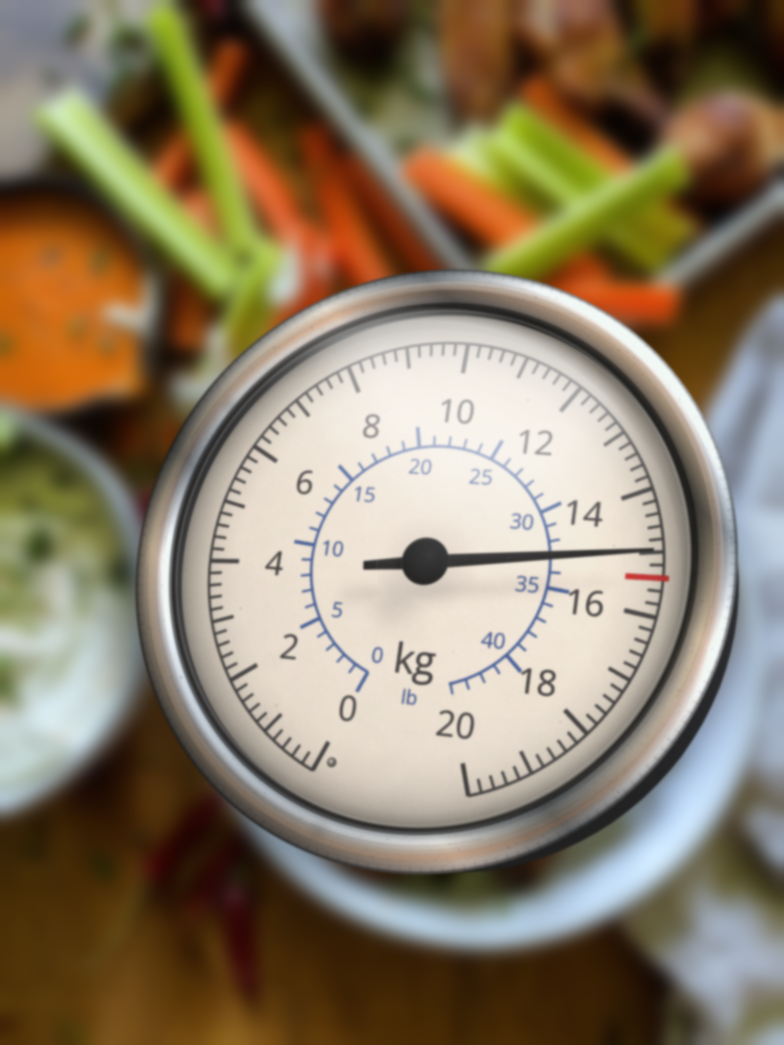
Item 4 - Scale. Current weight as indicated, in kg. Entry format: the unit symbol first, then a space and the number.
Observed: kg 15
